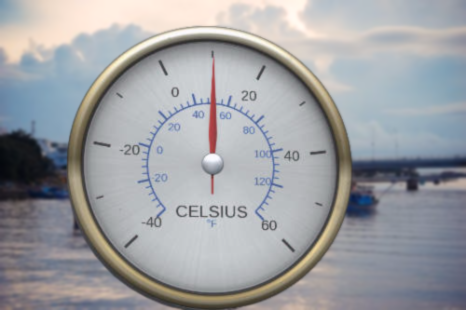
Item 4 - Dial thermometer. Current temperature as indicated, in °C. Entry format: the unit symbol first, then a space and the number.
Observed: °C 10
